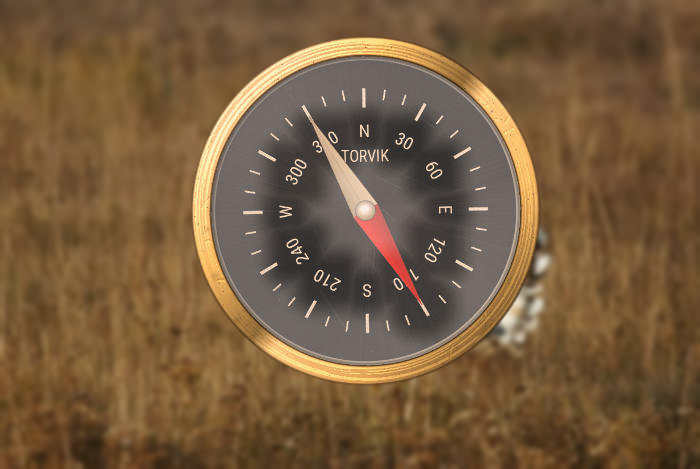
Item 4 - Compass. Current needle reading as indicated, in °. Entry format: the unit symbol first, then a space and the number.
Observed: ° 150
